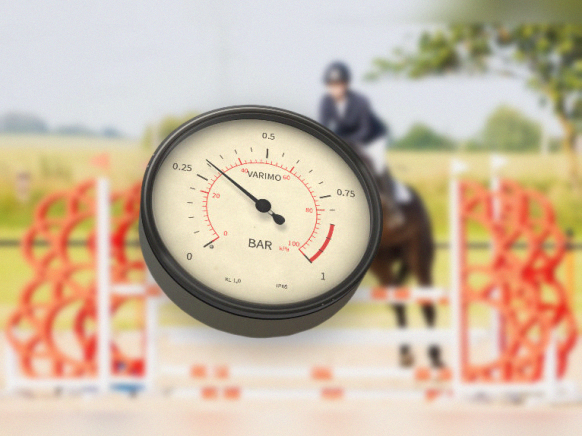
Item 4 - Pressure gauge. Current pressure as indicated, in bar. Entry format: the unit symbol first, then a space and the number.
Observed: bar 0.3
